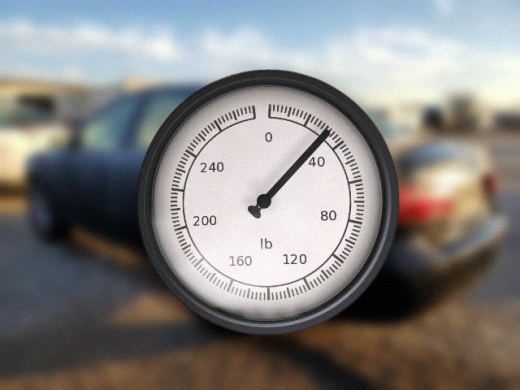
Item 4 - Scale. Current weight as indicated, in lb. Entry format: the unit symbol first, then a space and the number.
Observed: lb 32
